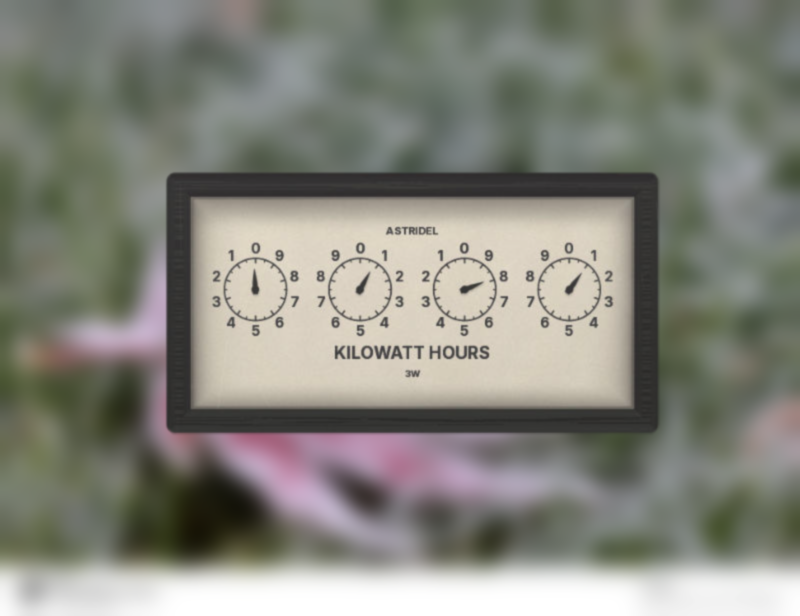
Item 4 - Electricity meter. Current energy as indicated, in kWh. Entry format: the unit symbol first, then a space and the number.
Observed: kWh 81
